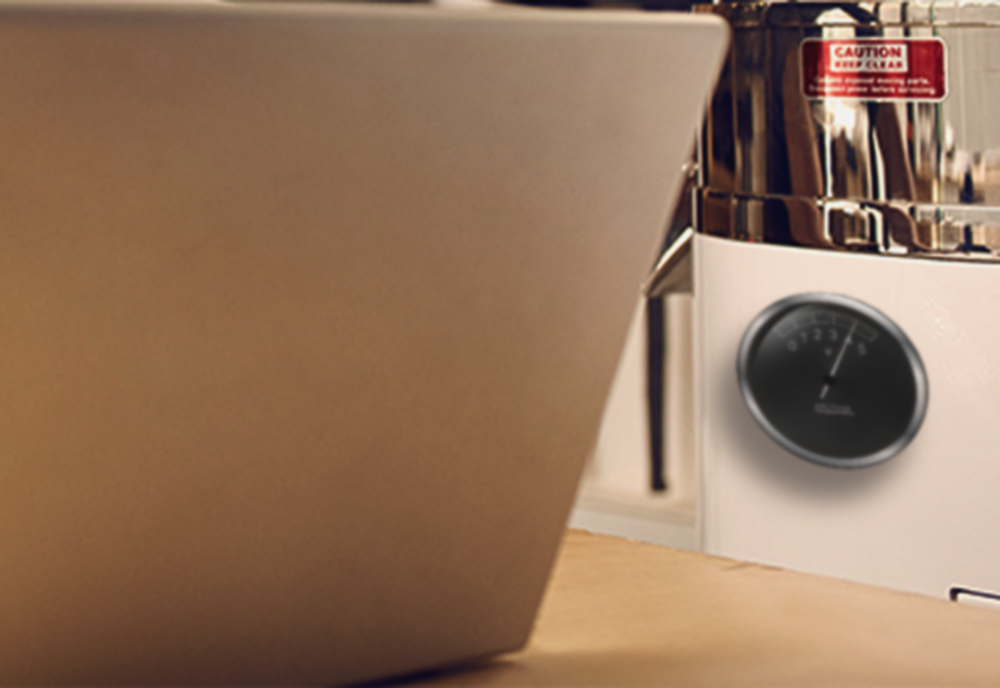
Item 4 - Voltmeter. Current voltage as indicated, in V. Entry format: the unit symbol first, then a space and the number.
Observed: V 4
